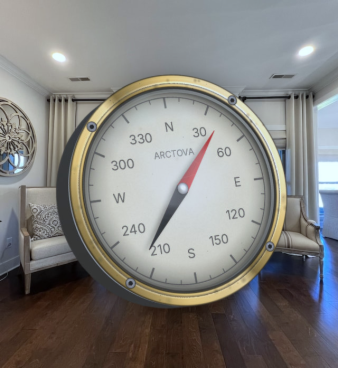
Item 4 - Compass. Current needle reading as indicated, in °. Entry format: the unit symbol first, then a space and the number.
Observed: ° 40
